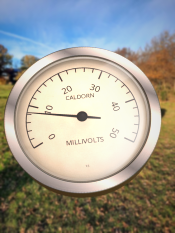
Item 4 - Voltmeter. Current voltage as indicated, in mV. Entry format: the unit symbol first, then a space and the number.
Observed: mV 8
